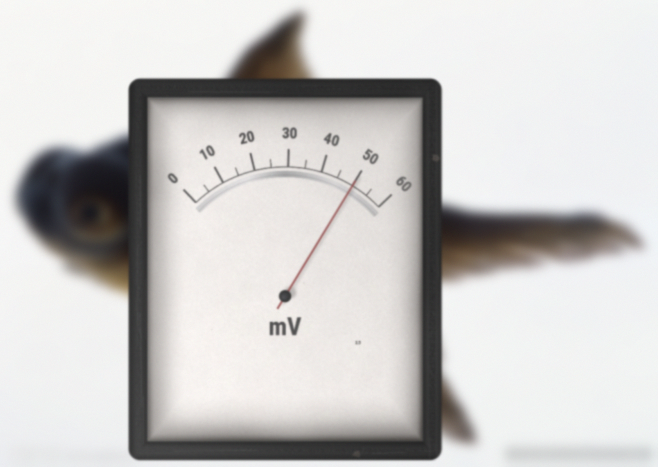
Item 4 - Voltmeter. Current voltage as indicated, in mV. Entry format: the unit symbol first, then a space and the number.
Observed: mV 50
